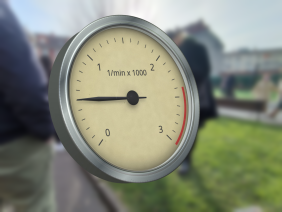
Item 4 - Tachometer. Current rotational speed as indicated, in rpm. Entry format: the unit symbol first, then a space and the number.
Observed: rpm 500
